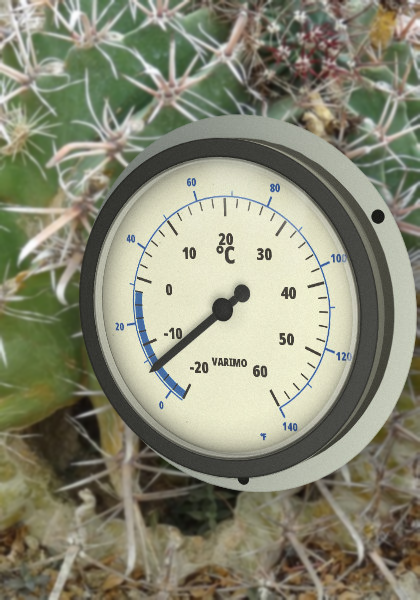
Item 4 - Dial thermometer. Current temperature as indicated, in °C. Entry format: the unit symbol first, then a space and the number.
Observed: °C -14
